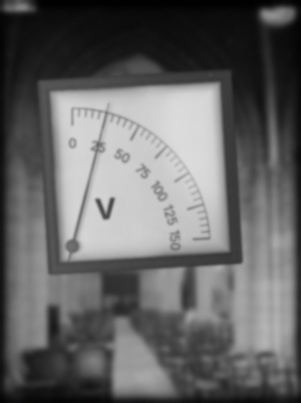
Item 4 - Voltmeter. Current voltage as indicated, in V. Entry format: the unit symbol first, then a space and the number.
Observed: V 25
